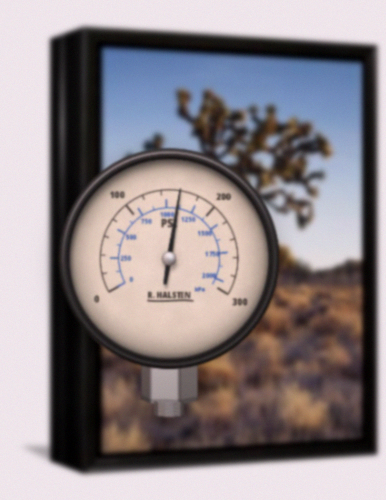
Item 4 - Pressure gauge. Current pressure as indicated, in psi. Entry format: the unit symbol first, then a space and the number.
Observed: psi 160
